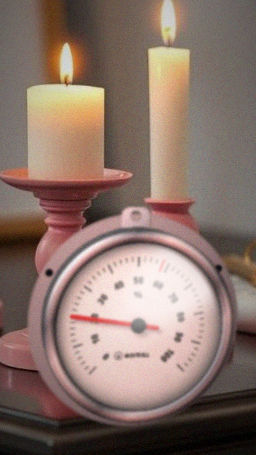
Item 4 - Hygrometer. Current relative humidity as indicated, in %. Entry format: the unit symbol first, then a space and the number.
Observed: % 20
